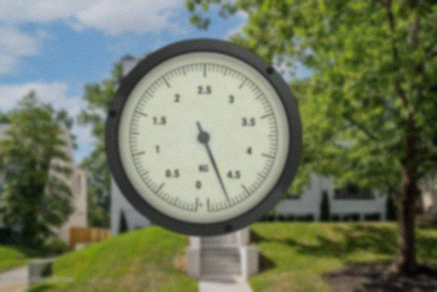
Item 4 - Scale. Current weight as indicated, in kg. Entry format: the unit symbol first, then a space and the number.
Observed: kg 4.75
